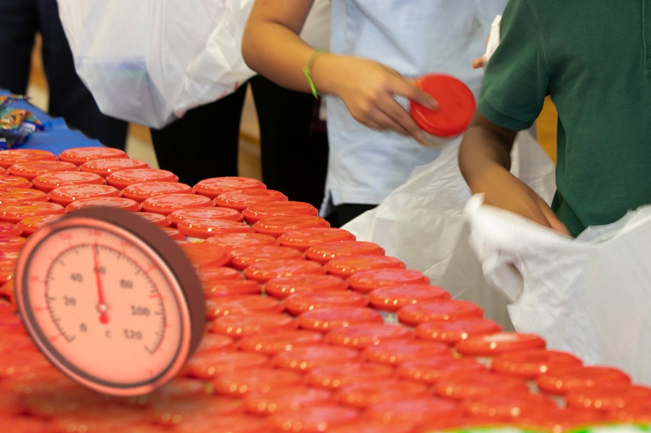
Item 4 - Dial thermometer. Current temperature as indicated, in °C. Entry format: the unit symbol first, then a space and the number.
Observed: °C 60
